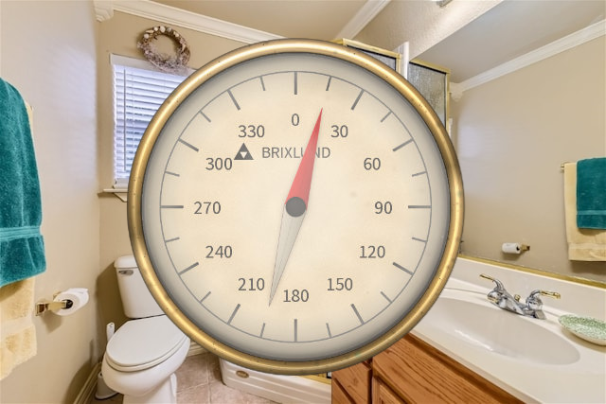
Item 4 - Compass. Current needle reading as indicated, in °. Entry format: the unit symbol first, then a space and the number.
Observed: ° 15
